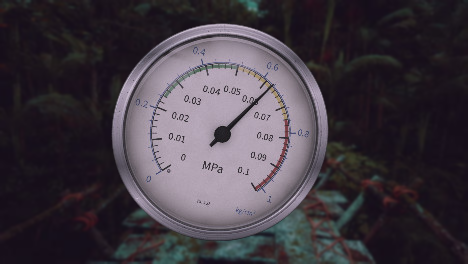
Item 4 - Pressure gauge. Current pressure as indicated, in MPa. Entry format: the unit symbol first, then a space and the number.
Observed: MPa 0.062
